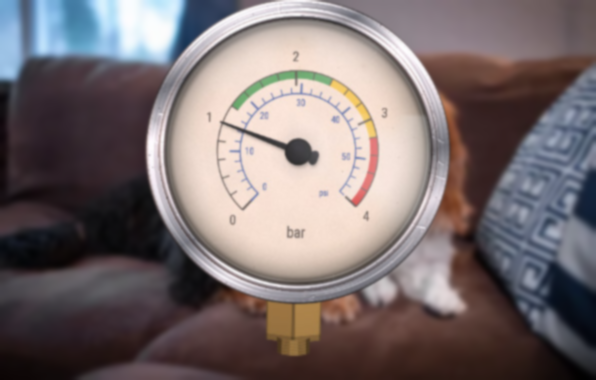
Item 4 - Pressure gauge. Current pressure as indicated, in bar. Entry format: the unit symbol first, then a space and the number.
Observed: bar 1
